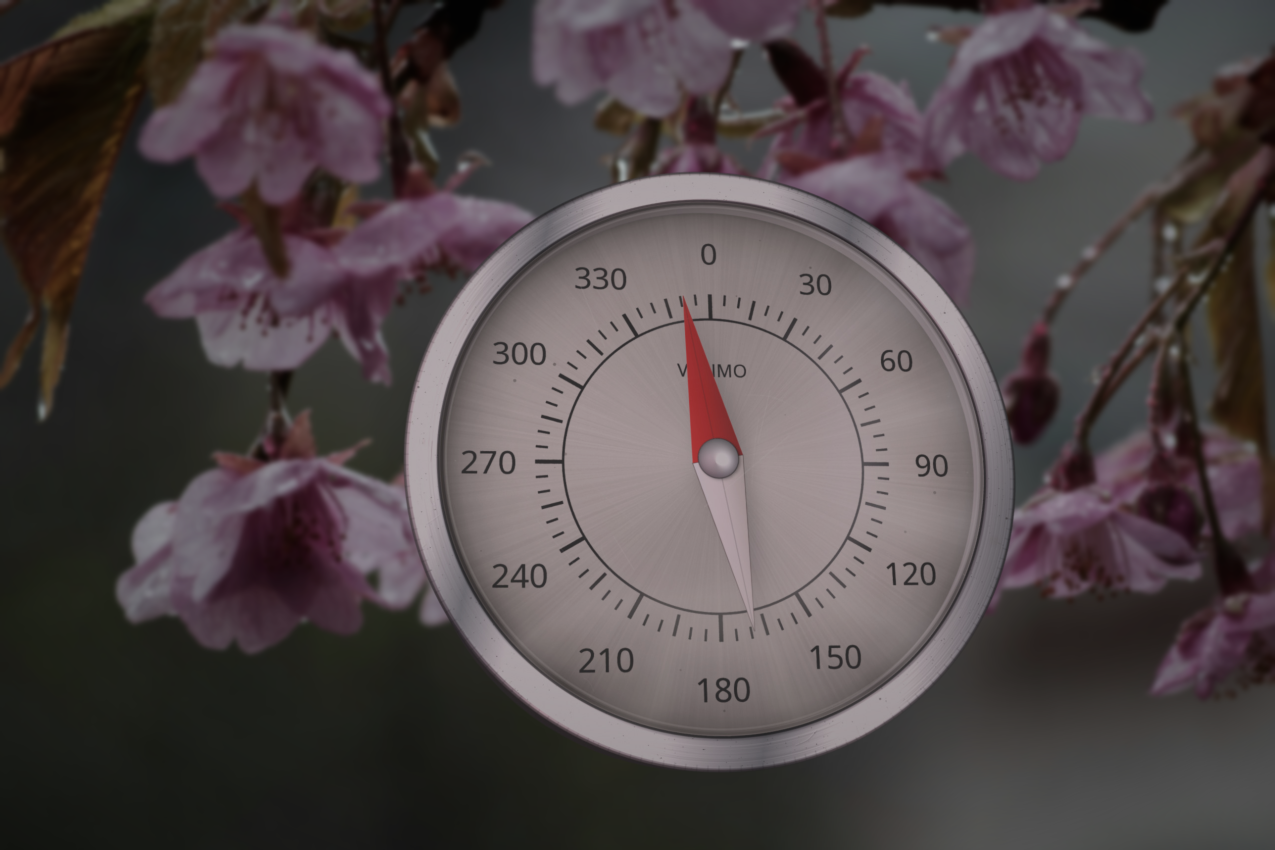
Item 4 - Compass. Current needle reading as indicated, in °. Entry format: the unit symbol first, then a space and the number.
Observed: ° 350
